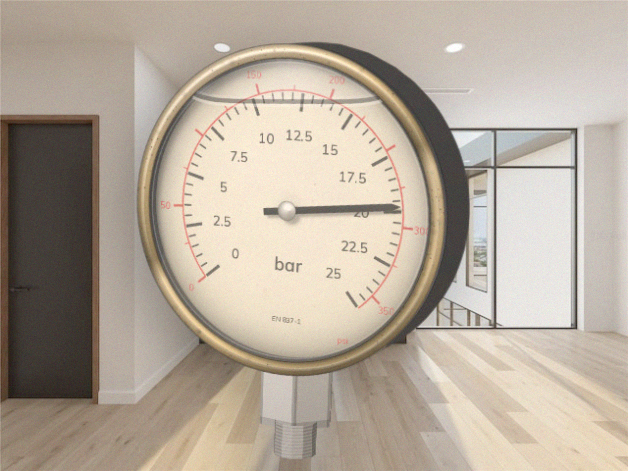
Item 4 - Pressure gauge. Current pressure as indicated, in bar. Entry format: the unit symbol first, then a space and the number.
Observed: bar 19.75
